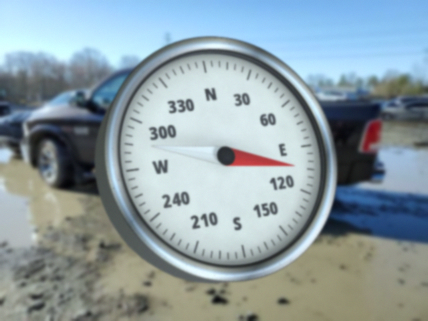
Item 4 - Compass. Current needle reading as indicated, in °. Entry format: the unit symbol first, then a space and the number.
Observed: ° 105
